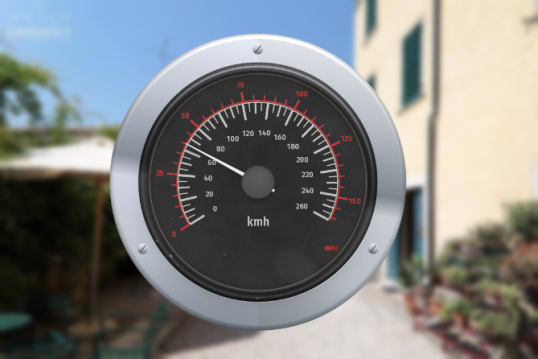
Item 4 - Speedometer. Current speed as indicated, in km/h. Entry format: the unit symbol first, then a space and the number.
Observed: km/h 65
